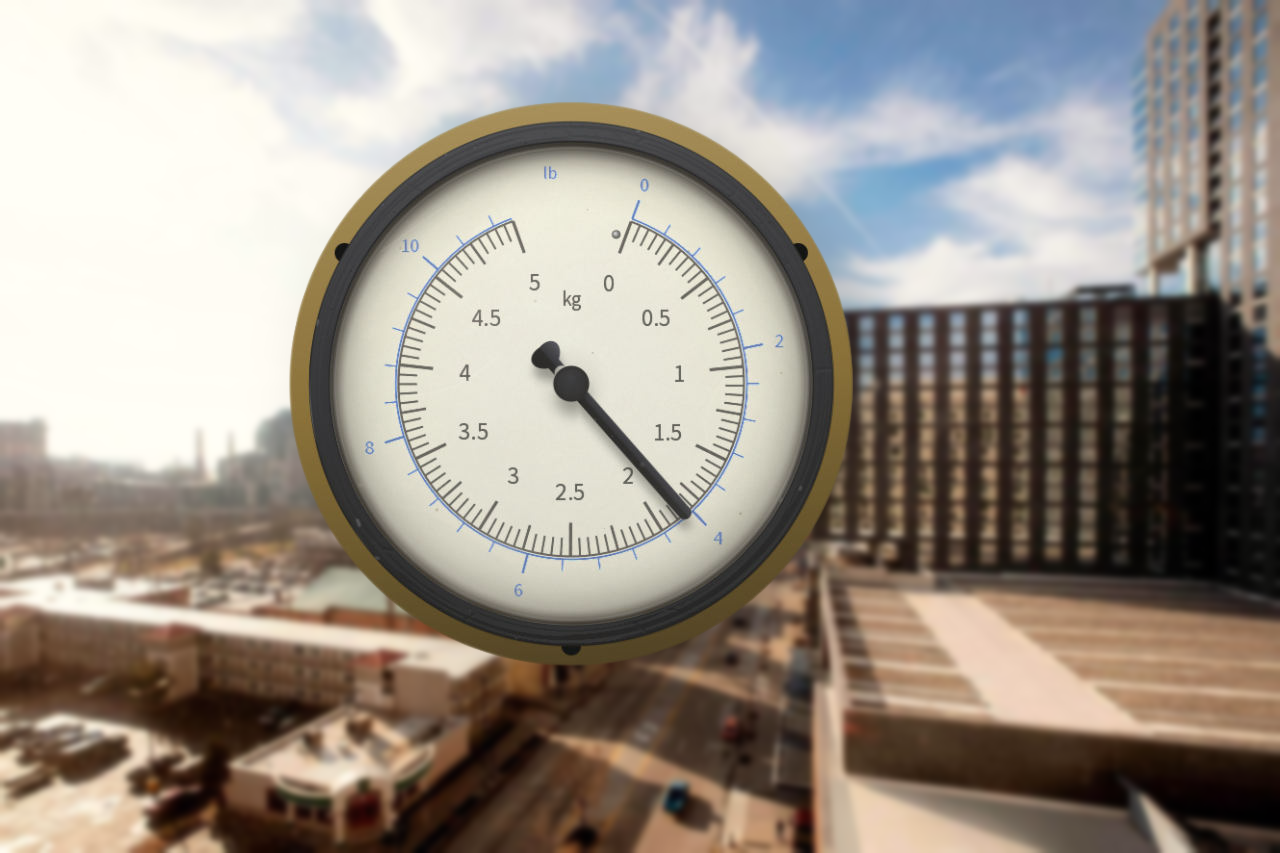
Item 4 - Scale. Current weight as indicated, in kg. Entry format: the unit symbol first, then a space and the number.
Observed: kg 1.85
